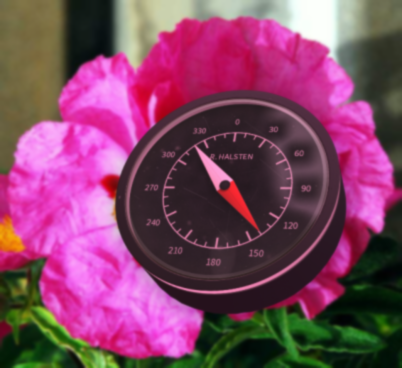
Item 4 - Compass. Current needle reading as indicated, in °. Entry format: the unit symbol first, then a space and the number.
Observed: ° 140
